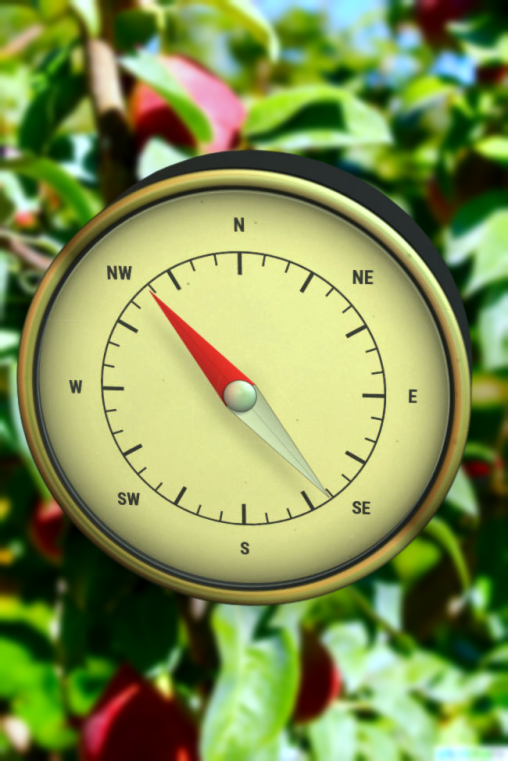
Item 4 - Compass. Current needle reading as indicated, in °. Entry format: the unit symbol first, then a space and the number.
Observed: ° 320
